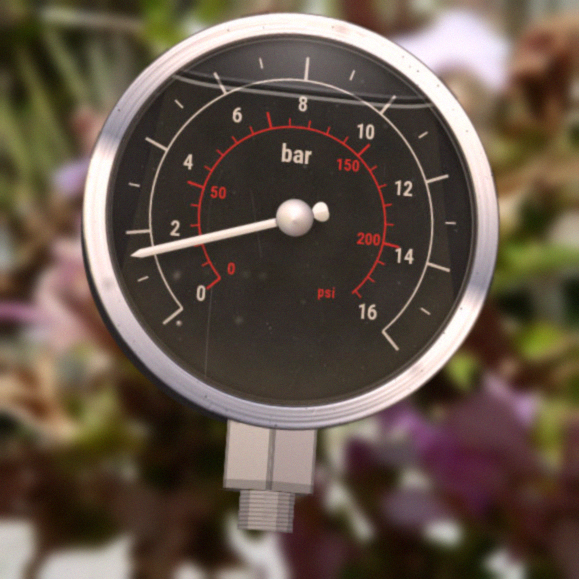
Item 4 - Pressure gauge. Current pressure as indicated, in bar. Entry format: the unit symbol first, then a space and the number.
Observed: bar 1.5
